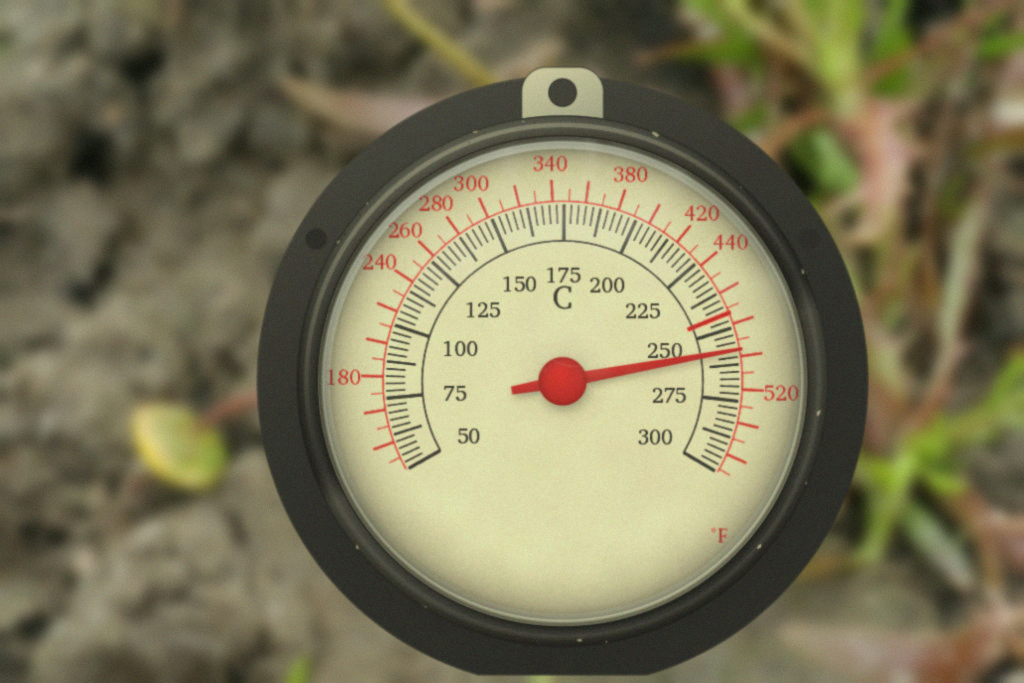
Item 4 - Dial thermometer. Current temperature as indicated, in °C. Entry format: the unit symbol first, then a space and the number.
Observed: °C 257.5
